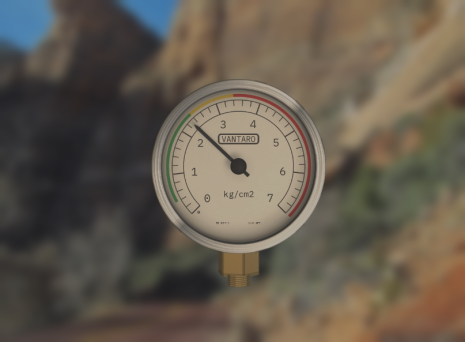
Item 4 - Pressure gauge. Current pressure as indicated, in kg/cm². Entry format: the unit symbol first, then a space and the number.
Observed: kg/cm² 2.3
